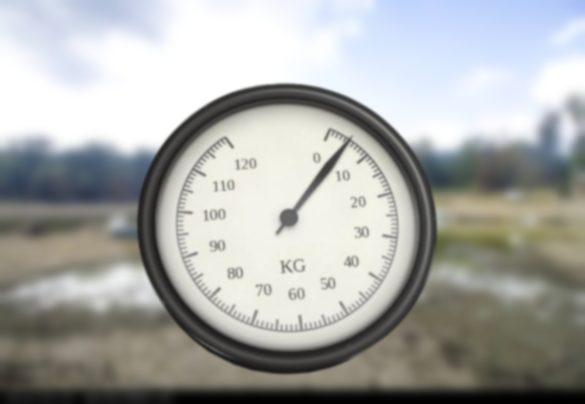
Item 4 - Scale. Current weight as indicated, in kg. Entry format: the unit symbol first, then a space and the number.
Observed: kg 5
